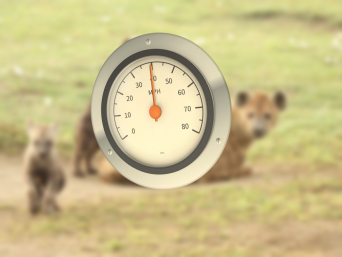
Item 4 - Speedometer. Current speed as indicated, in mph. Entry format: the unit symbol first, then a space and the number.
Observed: mph 40
